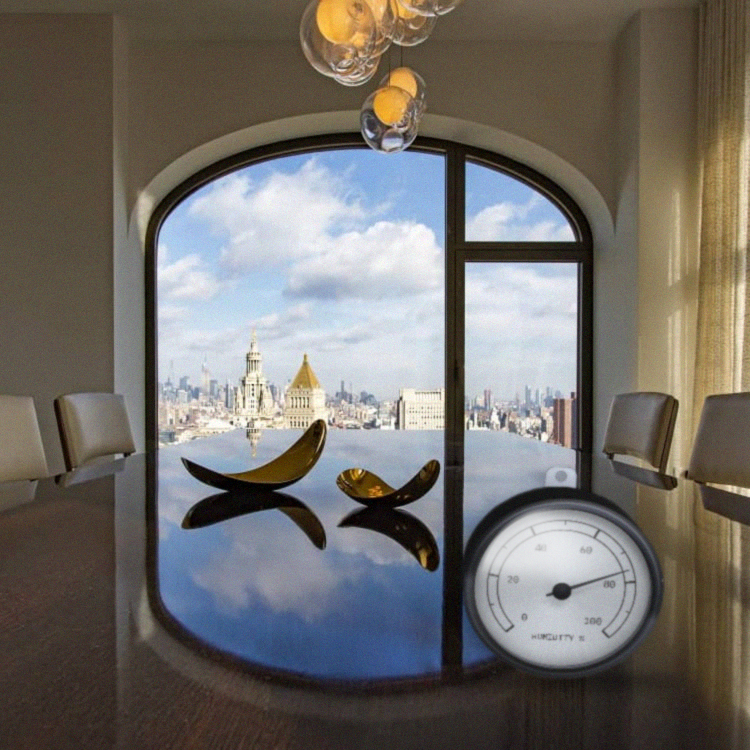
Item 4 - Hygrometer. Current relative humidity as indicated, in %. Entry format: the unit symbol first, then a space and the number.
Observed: % 75
